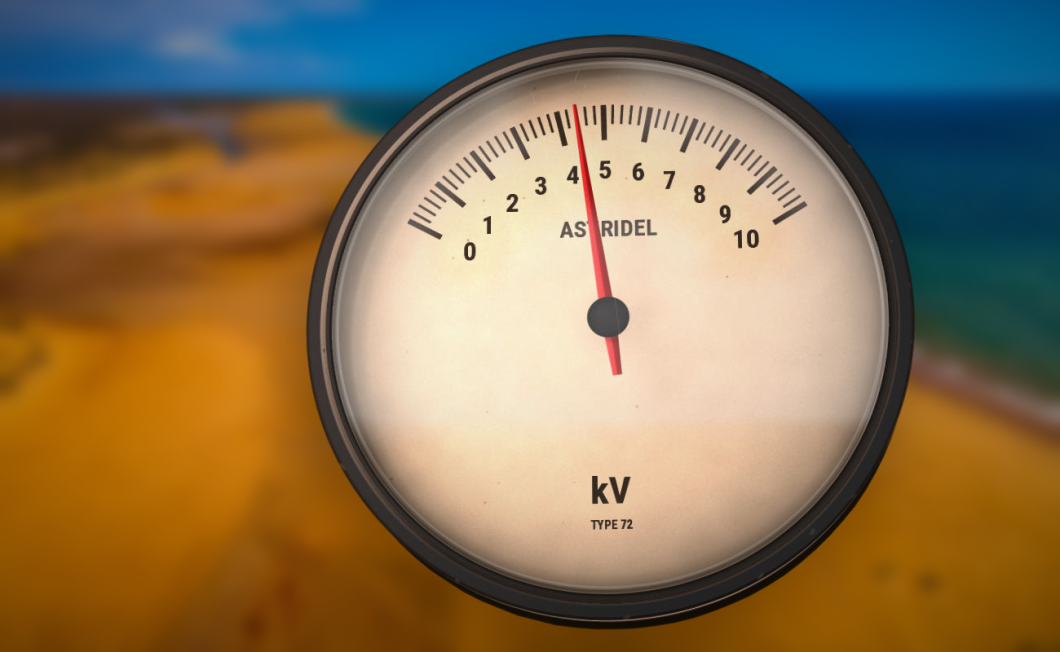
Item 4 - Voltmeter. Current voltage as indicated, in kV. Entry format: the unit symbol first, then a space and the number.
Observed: kV 4.4
